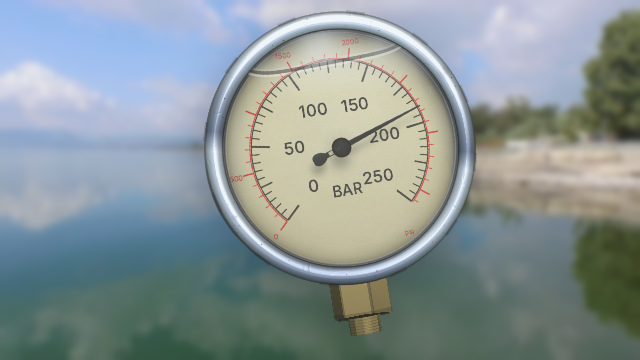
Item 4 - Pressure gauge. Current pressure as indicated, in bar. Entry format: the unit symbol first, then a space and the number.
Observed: bar 190
